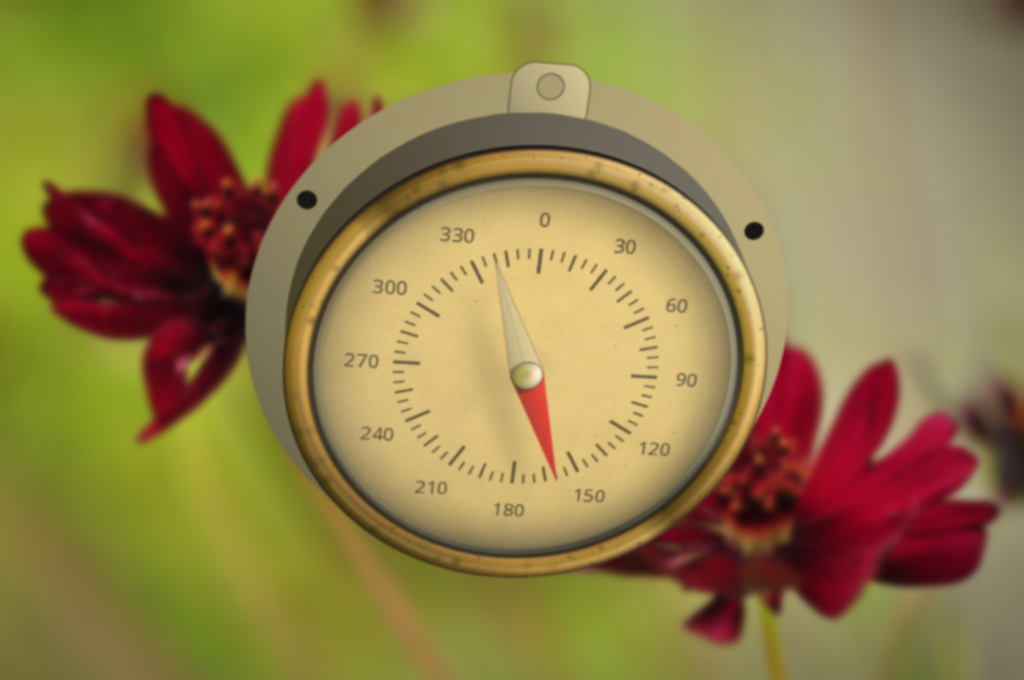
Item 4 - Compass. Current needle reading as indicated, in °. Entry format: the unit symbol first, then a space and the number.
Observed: ° 160
